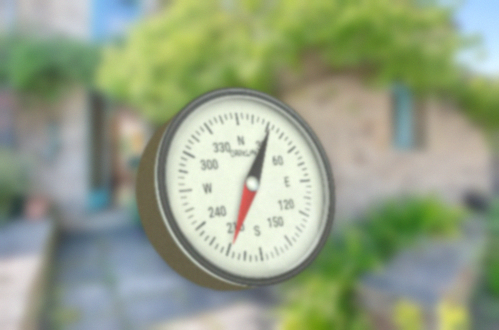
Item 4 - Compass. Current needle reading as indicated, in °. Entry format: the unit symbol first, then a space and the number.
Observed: ° 210
